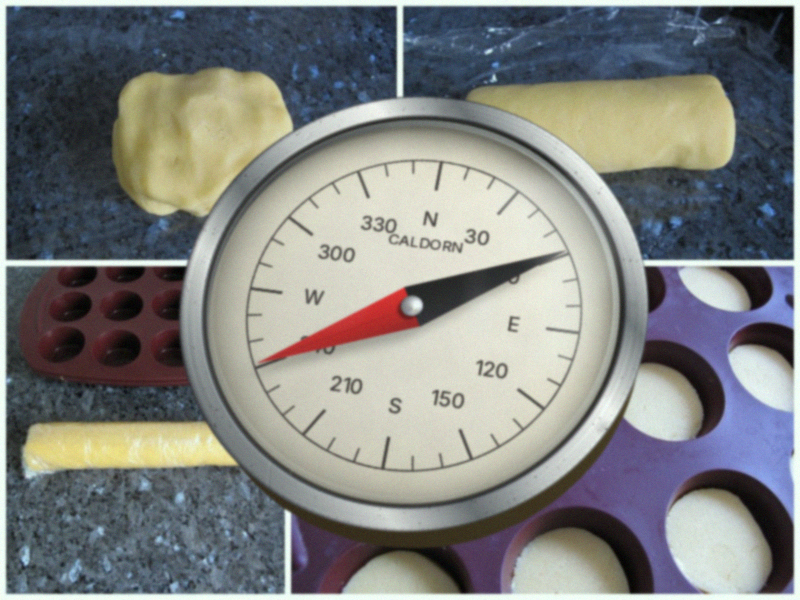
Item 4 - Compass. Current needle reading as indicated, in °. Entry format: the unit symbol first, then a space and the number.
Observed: ° 240
